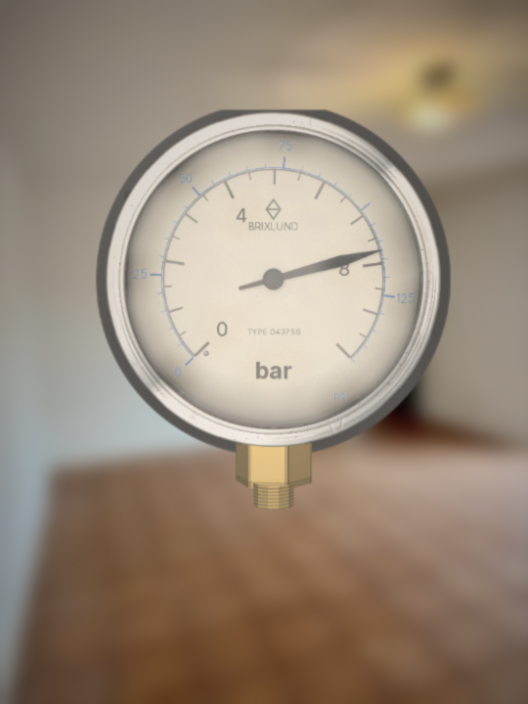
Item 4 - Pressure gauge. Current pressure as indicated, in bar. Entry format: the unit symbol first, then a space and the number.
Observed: bar 7.75
